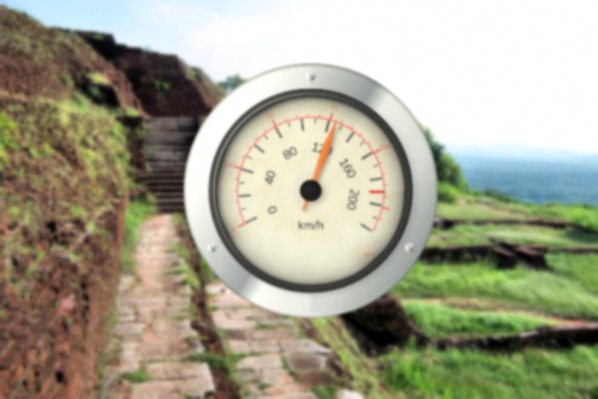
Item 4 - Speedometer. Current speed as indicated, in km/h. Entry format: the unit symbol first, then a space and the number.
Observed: km/h 125
